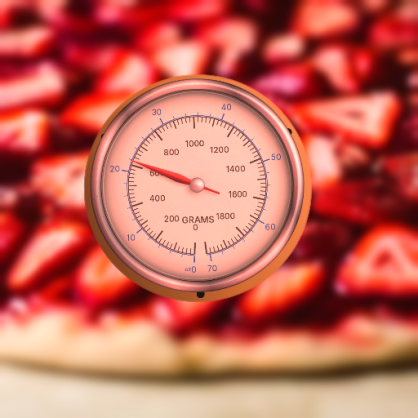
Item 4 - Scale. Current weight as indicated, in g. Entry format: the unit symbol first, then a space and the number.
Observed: g 620
